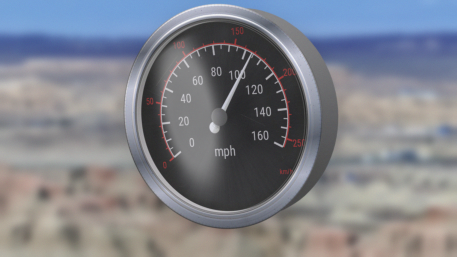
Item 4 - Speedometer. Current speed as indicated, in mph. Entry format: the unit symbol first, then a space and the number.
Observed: mph 105
